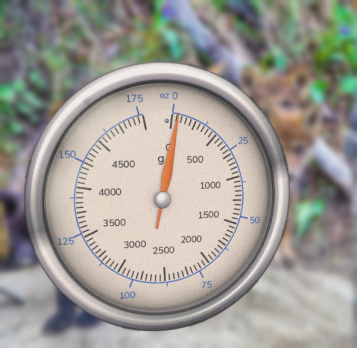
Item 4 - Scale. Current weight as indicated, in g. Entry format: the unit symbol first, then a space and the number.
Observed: g 50
